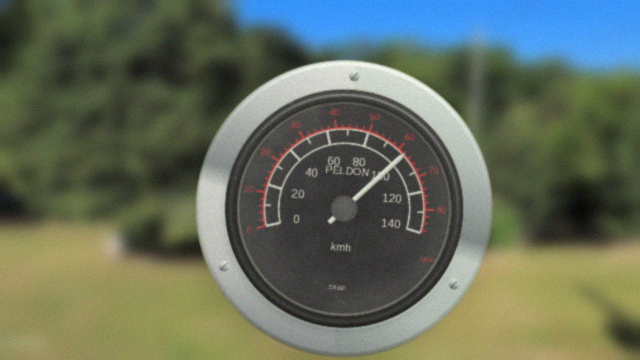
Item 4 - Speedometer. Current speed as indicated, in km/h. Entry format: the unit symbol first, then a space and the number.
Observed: km/h 100
